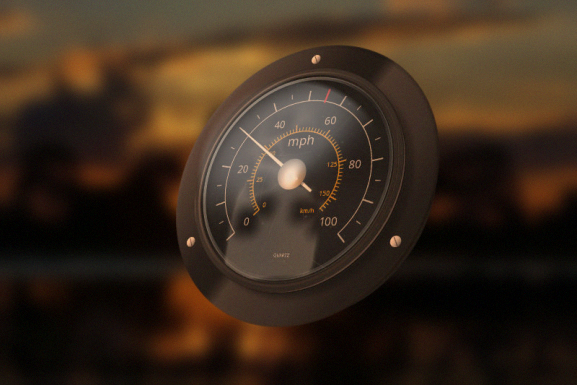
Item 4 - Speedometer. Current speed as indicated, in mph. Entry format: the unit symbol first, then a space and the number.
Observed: mph 30
